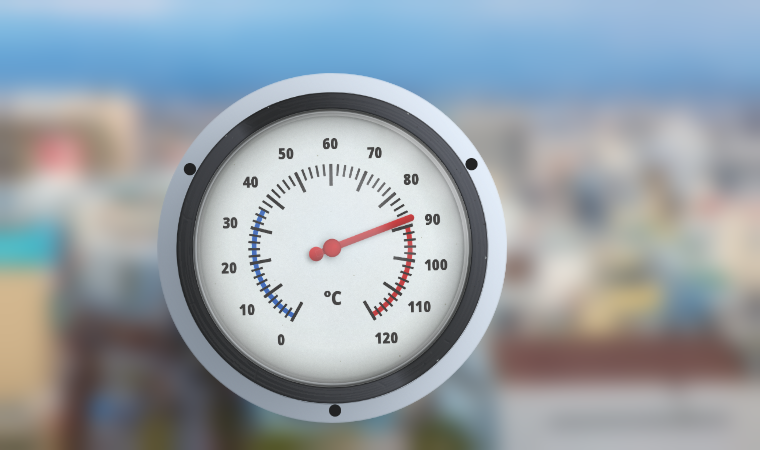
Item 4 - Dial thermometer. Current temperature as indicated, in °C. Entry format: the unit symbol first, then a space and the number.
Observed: °C 88
